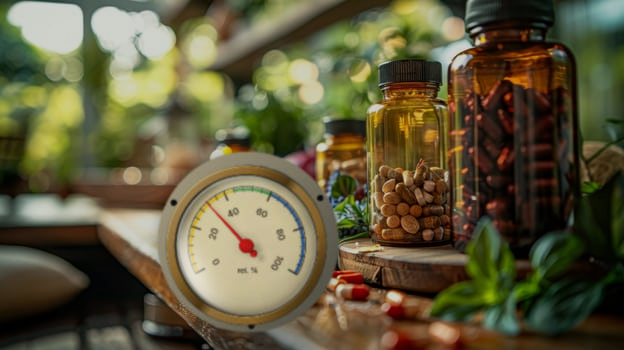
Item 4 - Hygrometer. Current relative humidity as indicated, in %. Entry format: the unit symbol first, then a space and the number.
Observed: % 32
